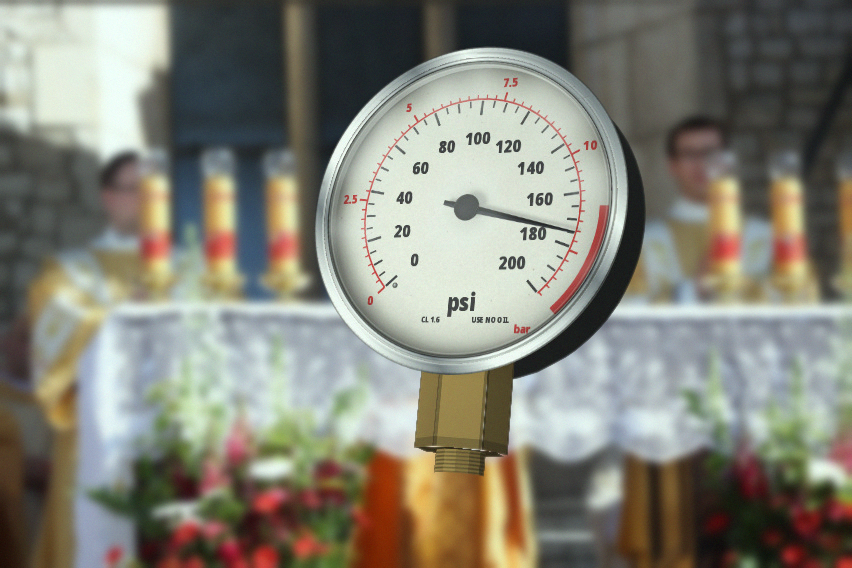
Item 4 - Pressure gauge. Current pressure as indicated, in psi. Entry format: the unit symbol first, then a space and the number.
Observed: psi 175
